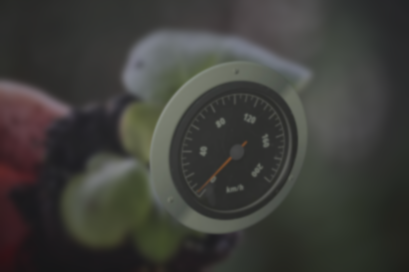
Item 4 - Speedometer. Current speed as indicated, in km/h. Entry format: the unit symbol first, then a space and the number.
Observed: km/h 5
